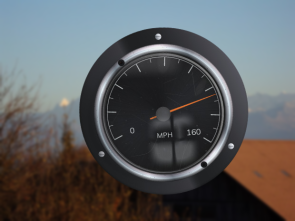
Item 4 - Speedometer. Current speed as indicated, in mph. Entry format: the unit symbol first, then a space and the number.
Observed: mph 125
